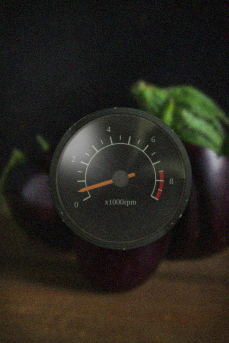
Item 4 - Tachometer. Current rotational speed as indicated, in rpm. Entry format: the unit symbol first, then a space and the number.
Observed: rpm 500
